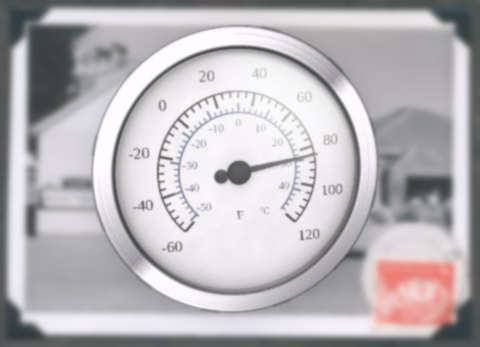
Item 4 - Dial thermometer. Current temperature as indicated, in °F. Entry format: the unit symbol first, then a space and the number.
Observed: °F 84
